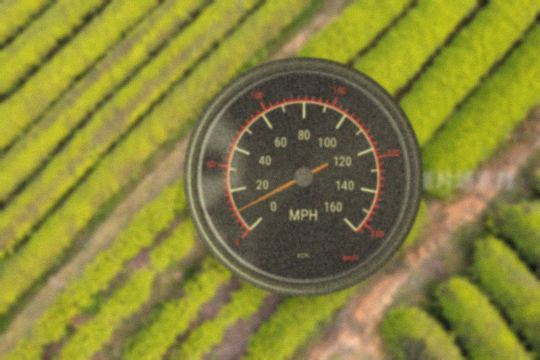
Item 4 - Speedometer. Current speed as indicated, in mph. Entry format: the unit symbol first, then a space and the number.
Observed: mph 10
